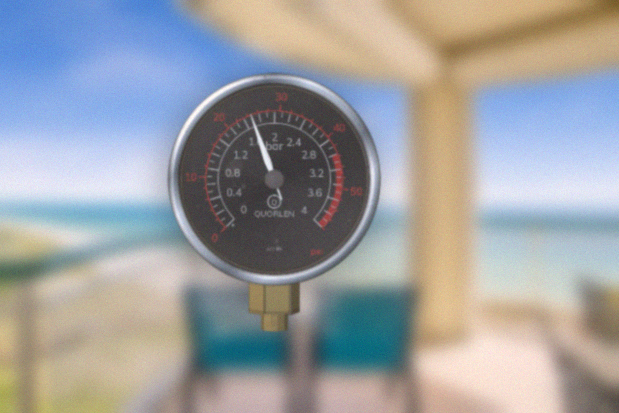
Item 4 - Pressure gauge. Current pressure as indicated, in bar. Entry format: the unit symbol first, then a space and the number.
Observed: bar 1.7
